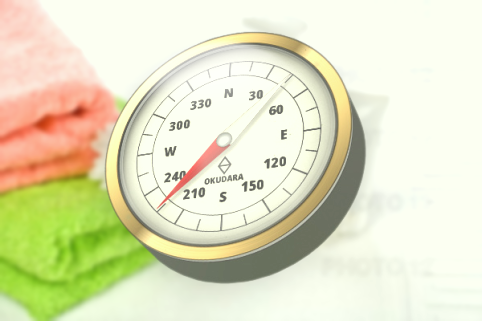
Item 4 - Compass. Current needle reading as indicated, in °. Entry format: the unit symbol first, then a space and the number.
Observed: ° 225
